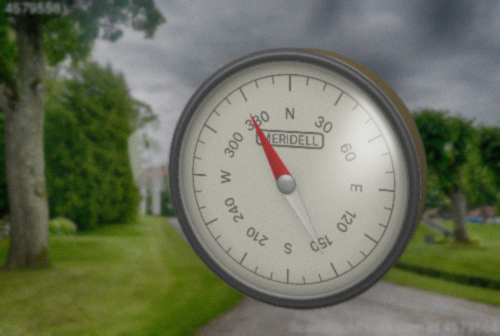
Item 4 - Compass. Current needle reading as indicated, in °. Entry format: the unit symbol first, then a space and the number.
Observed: ° 330
